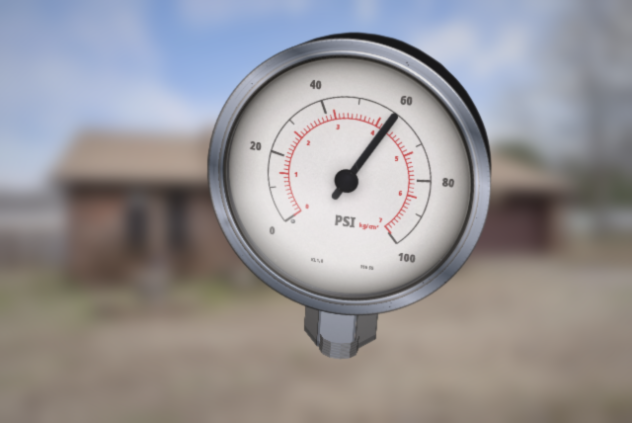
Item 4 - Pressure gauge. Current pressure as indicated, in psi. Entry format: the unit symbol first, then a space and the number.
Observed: psi 60
